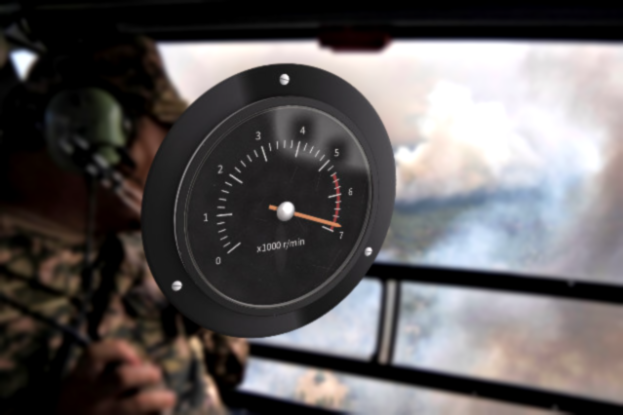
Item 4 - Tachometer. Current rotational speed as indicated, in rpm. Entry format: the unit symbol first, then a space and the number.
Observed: rpm 6800
